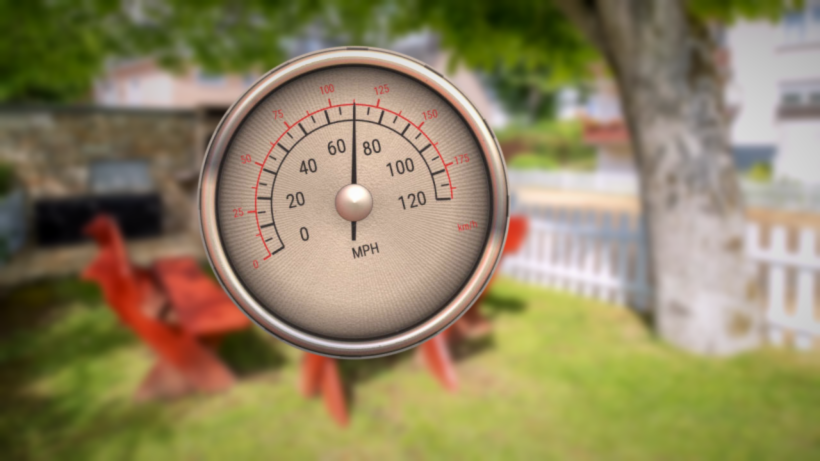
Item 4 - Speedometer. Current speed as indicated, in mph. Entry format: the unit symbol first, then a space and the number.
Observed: mph 70
